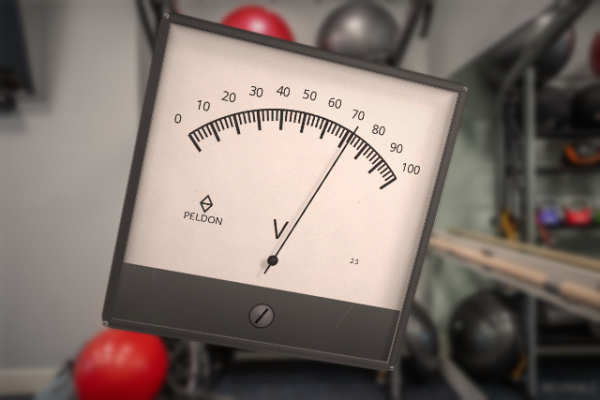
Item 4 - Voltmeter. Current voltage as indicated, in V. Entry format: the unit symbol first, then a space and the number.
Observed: V 72
